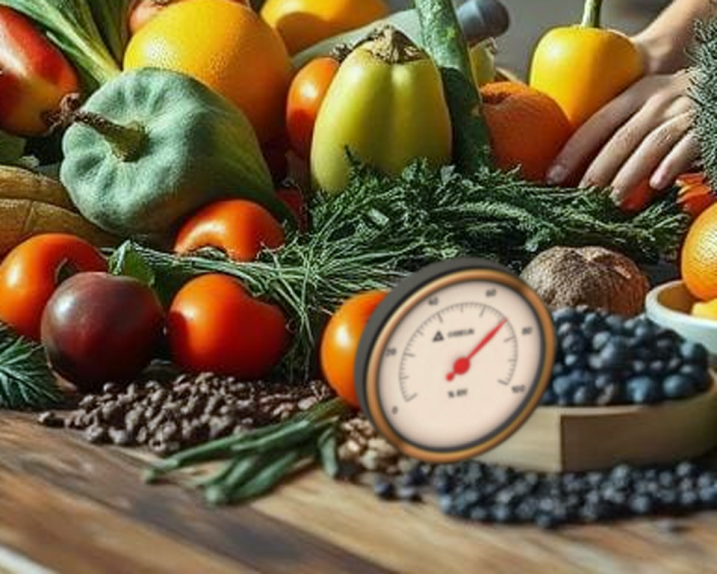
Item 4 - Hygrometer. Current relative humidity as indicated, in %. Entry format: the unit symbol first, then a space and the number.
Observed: % 70
